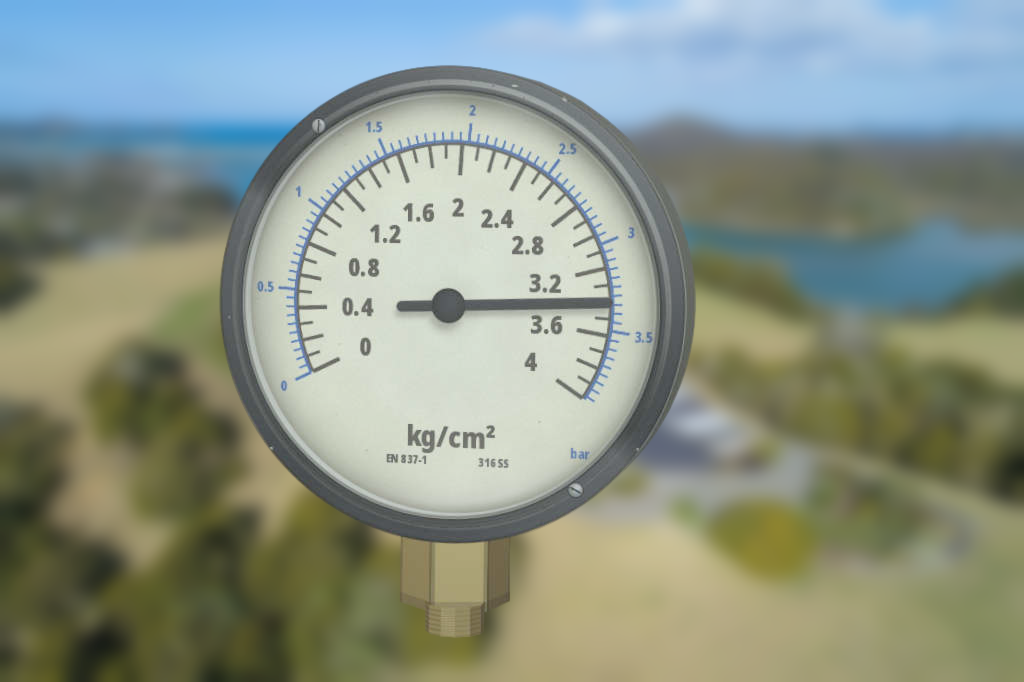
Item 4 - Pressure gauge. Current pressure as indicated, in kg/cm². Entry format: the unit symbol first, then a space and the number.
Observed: kg/cm² 3.4
